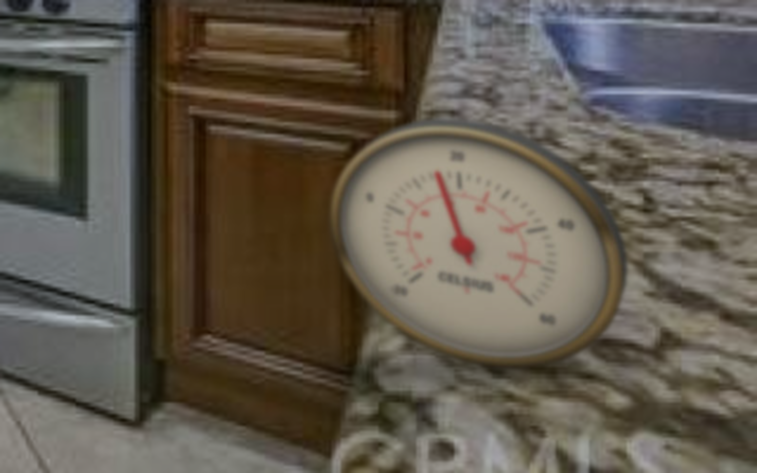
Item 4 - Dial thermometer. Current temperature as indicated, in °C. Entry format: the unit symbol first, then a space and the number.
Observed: °C 16
